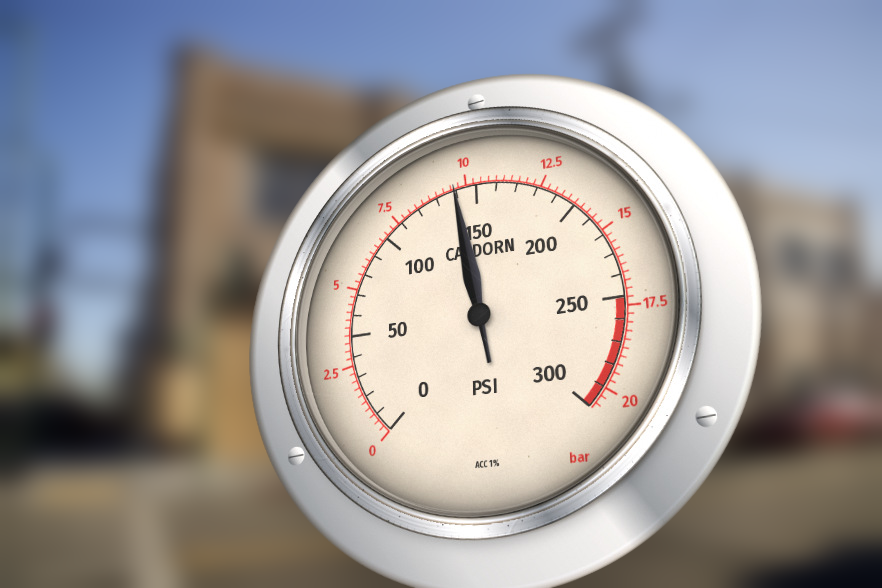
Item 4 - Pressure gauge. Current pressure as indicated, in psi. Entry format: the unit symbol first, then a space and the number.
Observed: psi 140
